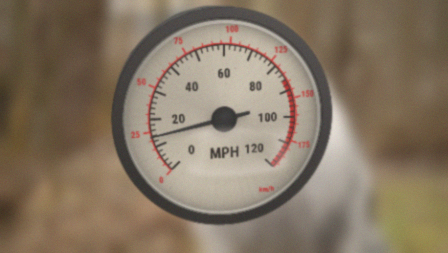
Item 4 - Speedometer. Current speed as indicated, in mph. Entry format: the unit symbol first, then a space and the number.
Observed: mph 14
